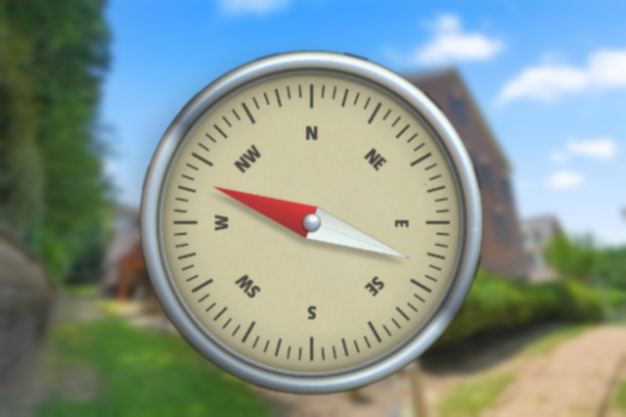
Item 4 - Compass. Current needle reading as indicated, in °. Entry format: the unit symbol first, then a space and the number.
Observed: ° 290
